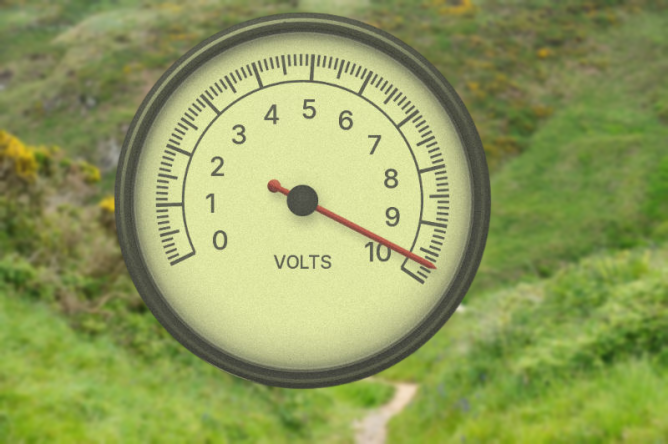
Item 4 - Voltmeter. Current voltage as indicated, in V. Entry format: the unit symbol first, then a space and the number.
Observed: V 9.7
